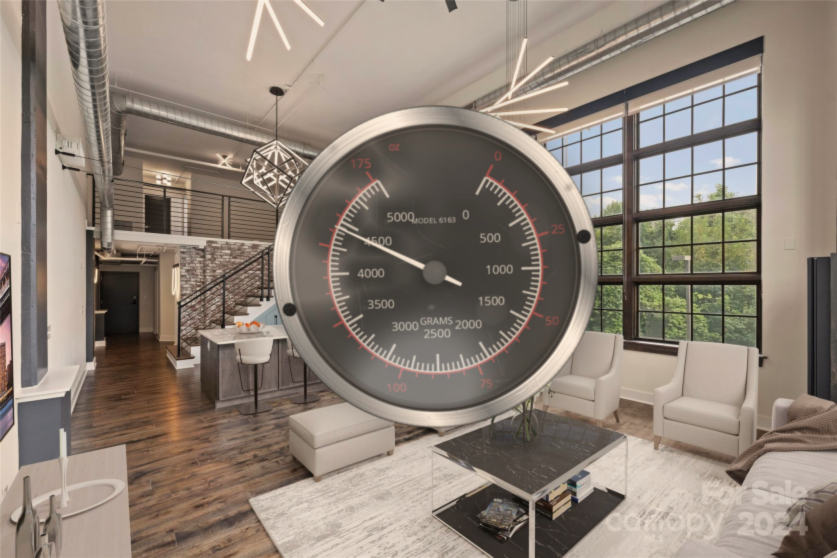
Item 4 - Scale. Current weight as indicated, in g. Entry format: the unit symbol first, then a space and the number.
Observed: g 4450
